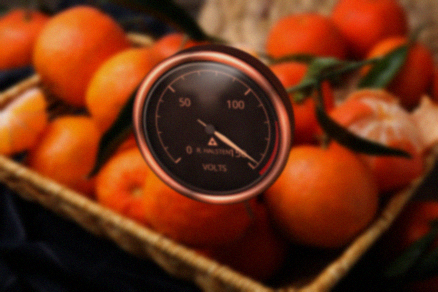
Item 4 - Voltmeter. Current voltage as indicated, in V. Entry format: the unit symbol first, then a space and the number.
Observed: V 145
